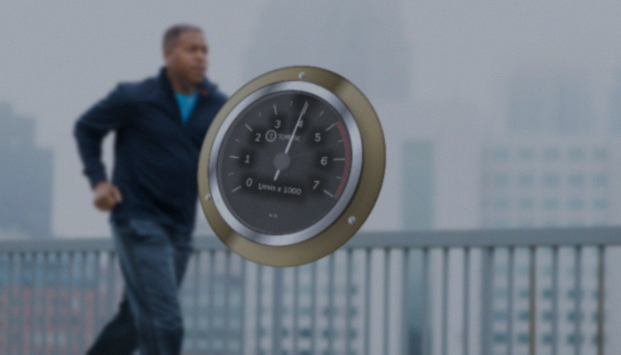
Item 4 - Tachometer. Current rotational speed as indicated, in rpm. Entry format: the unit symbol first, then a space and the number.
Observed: rpm 4000
